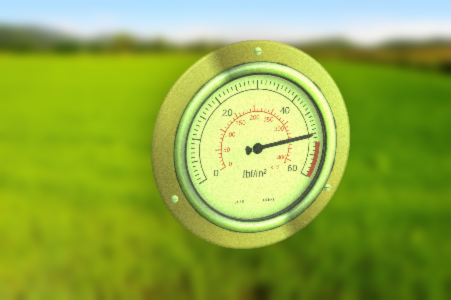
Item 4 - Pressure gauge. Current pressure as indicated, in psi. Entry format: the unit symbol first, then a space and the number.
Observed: psi 50
